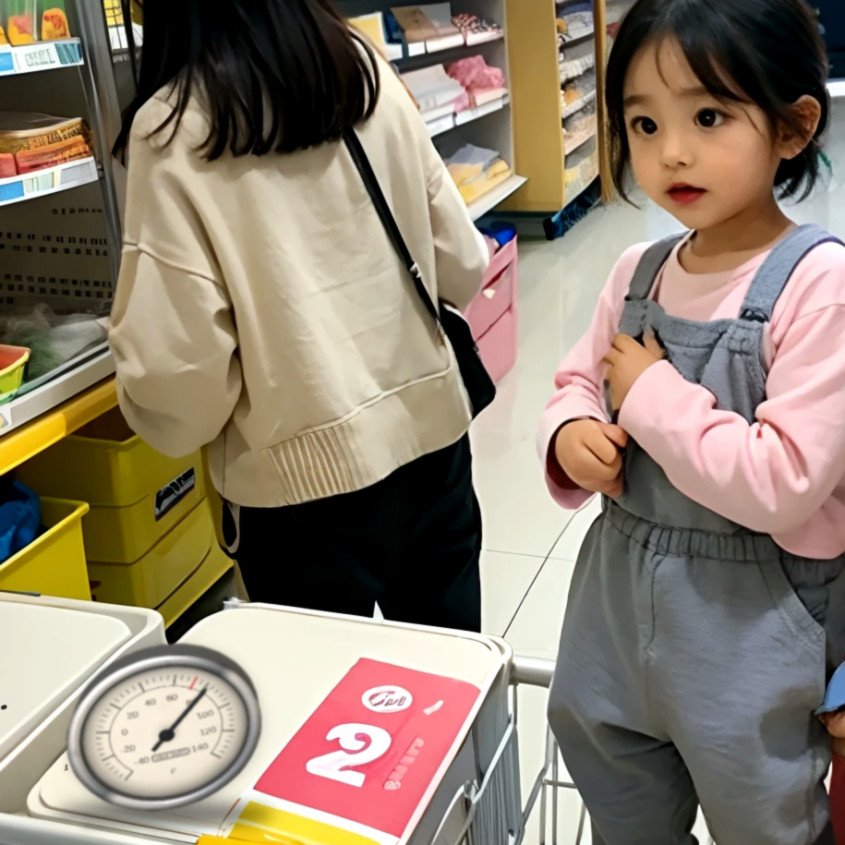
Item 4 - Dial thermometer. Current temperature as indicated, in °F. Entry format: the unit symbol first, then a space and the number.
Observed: °F 80
